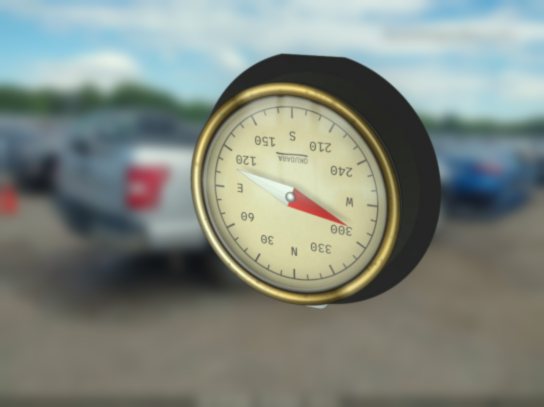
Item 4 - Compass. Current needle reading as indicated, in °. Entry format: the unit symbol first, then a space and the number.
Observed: ° 290
